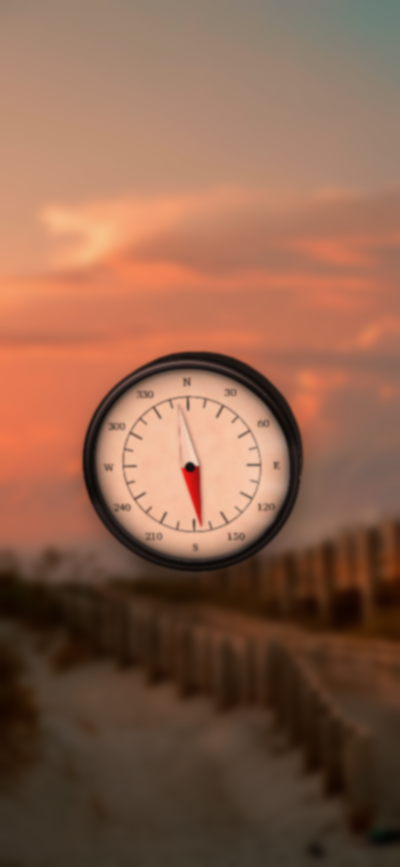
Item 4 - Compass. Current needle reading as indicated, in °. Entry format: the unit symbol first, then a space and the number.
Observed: ° 172.5
